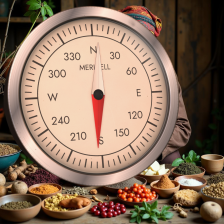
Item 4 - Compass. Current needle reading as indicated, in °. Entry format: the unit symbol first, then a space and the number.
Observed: ° 185
